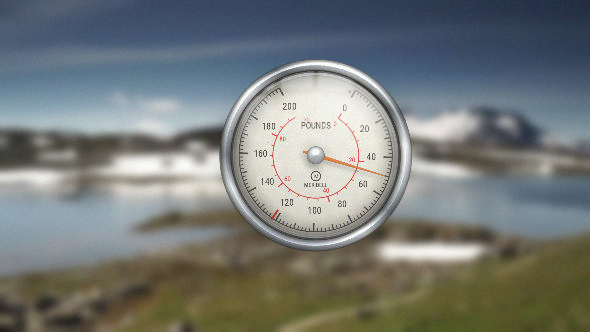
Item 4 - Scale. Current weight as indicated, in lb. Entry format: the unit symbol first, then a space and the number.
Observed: lb 50
